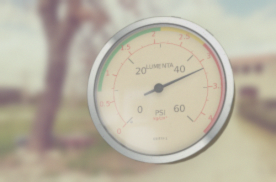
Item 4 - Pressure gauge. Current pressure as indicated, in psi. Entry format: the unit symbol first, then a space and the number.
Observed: psi 45
